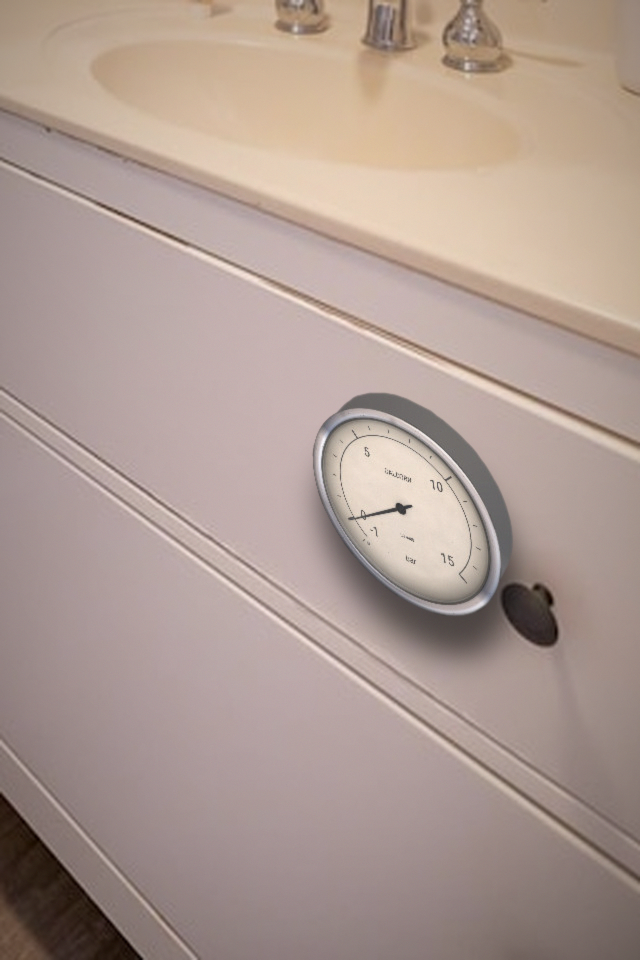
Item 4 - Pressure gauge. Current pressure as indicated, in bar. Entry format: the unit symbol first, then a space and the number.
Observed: bar 0
